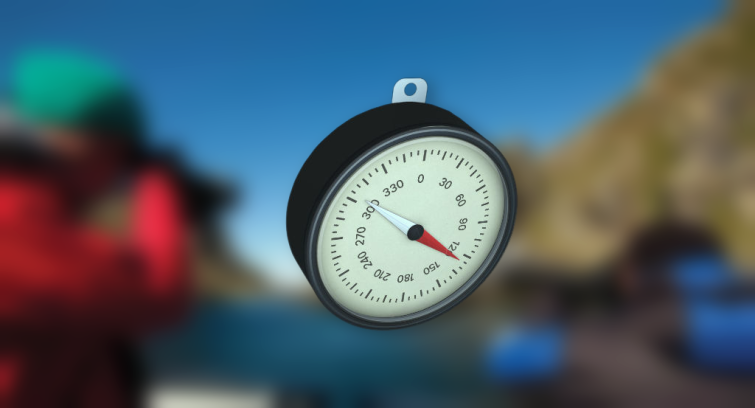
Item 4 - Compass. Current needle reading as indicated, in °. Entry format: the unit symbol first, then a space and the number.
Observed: ° 125
